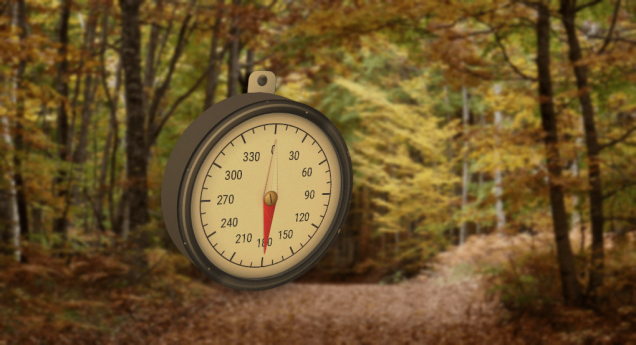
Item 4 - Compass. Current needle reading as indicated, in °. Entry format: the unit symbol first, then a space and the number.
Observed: ° 180
